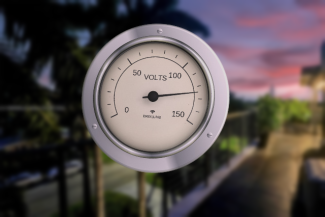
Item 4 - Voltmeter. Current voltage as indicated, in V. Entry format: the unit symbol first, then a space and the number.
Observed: V 125
